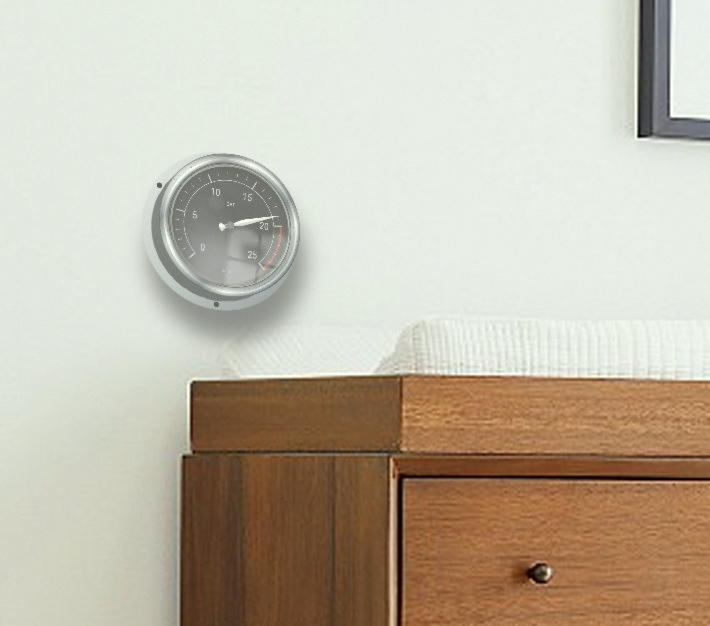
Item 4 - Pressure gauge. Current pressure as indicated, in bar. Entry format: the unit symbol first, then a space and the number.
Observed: bar 19
